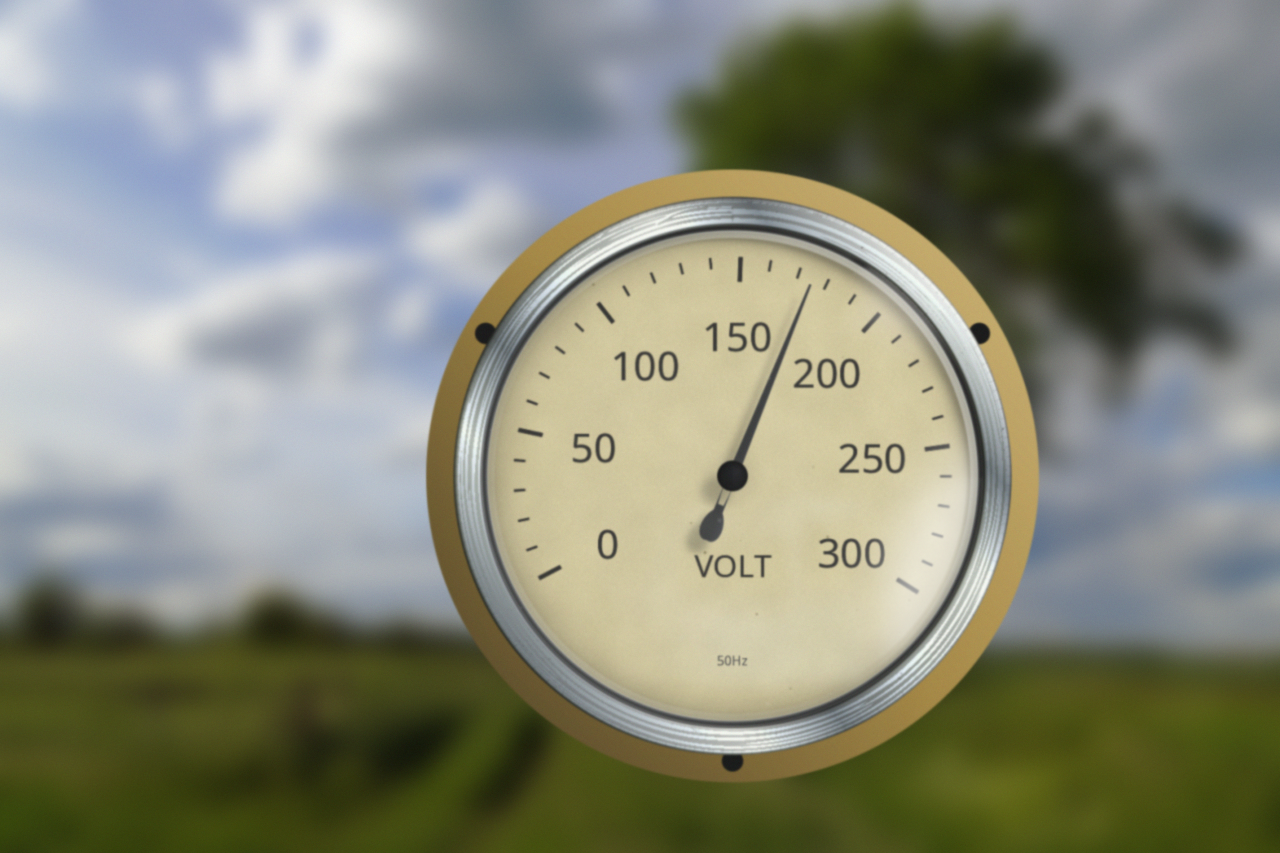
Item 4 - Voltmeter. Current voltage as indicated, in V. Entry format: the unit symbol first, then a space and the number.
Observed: V 175
